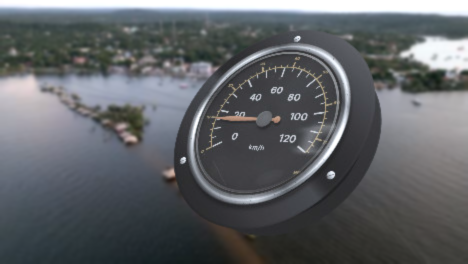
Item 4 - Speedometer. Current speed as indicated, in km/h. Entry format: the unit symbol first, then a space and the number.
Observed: km/h 15
